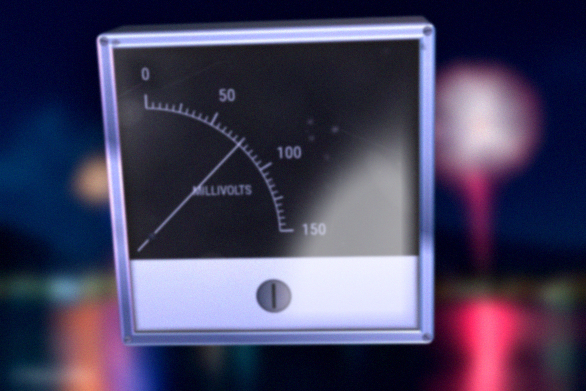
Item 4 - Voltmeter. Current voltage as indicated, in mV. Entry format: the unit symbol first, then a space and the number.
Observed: mV 75
